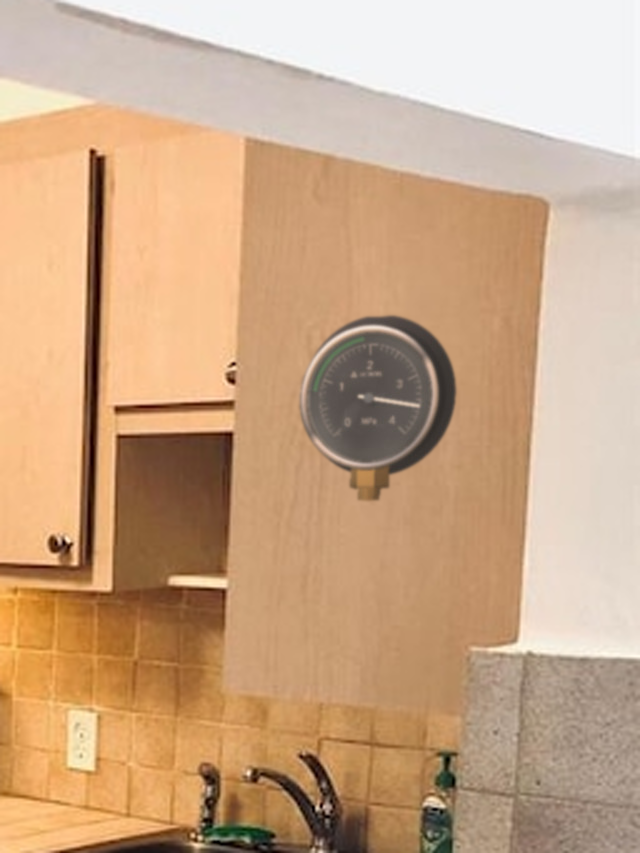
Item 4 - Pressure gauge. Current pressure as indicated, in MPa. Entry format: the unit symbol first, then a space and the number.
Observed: MPa 3.5
